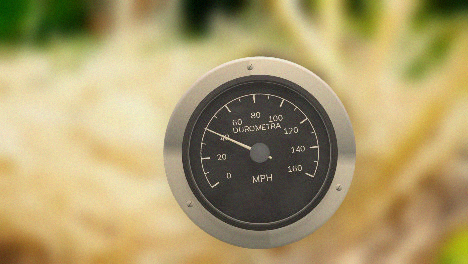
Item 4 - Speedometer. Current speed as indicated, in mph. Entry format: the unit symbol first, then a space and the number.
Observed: mph 40
